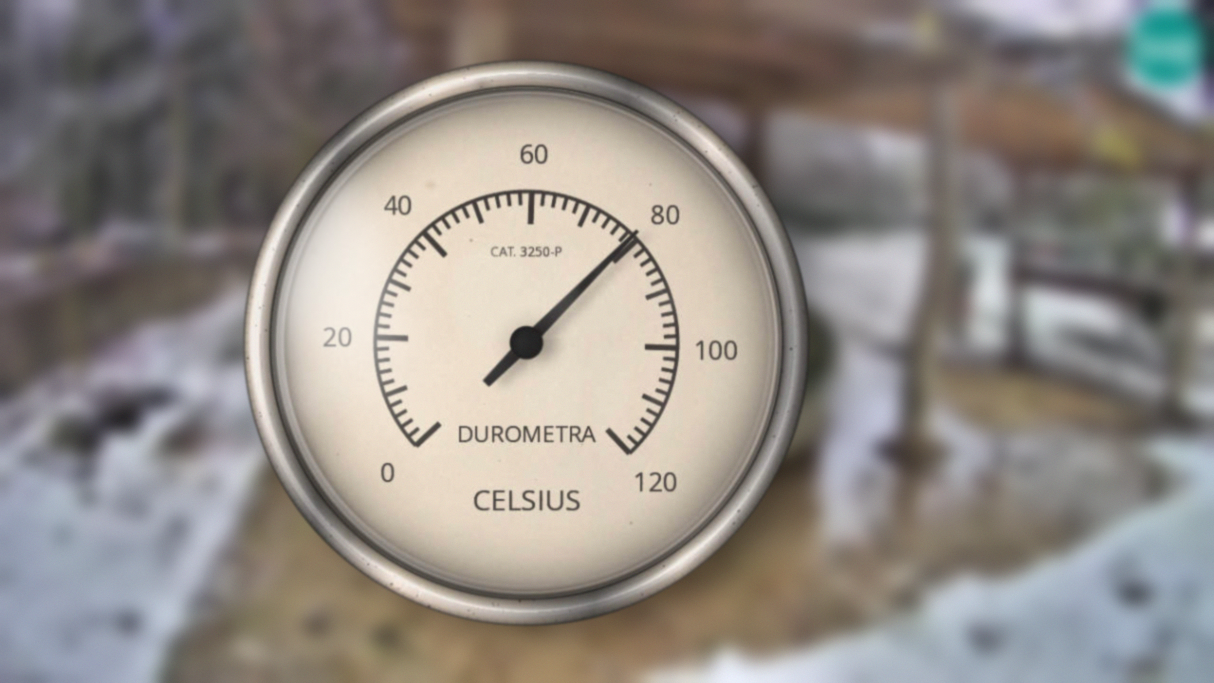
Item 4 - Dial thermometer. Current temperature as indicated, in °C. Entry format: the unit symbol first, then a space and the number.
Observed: °C 79
